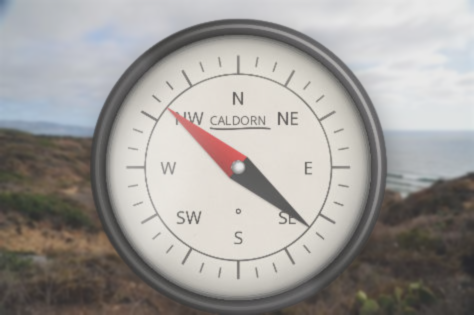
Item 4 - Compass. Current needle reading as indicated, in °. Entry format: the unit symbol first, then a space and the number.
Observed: ° 310
